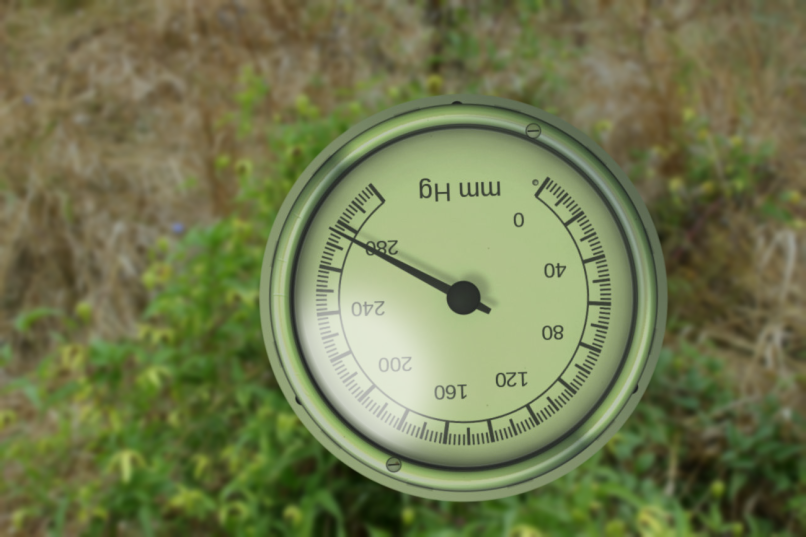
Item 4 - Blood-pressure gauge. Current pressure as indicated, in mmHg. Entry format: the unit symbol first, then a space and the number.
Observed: mmHg 276
